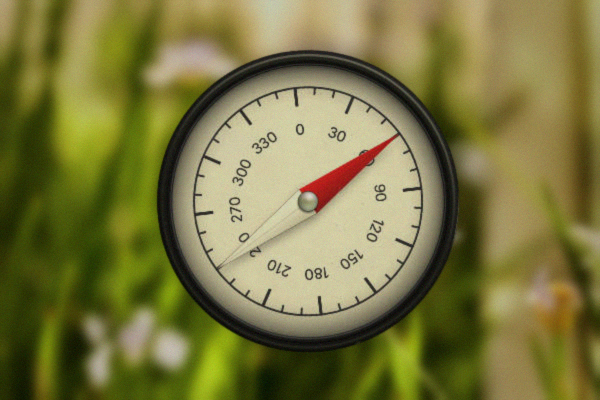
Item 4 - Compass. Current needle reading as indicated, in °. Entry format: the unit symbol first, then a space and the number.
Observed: ° 60
